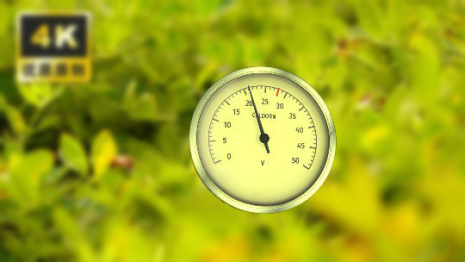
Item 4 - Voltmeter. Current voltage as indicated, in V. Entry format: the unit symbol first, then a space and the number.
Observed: V 21
